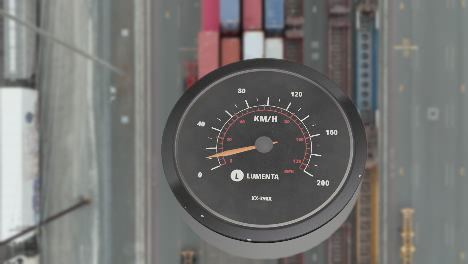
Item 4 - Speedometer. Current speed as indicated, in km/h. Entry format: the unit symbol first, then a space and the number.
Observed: km/h 10
